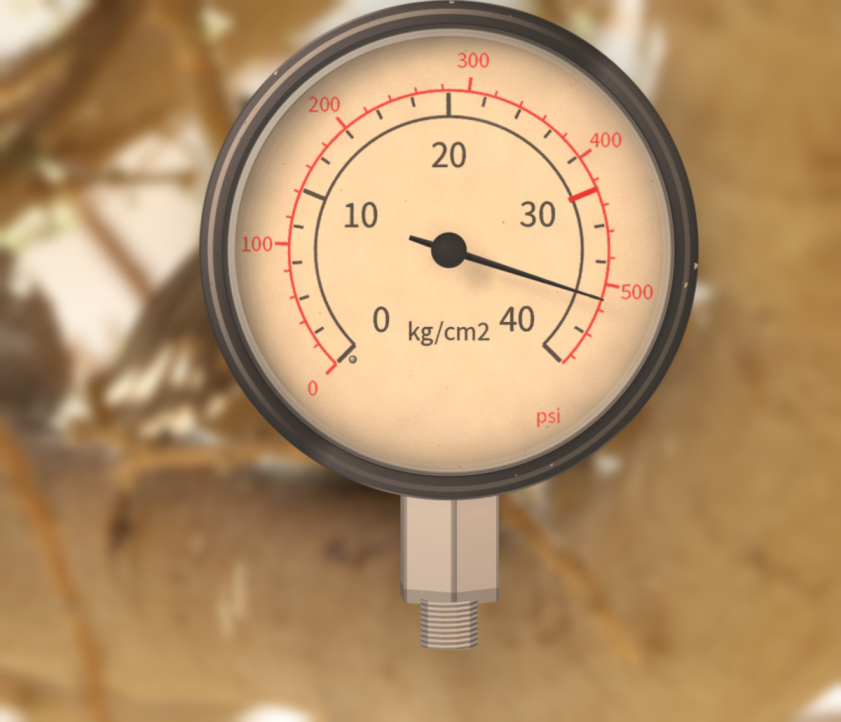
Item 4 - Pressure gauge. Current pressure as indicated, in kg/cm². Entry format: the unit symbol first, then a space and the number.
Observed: kg/cm² 36
